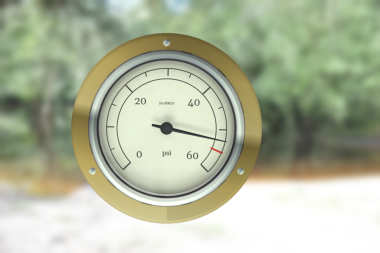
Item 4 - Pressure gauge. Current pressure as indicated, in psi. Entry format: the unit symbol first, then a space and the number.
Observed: psi 52.5
